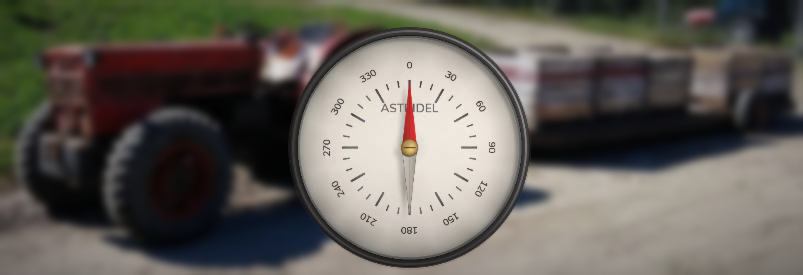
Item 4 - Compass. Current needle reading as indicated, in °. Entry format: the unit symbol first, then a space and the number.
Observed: ° 0
